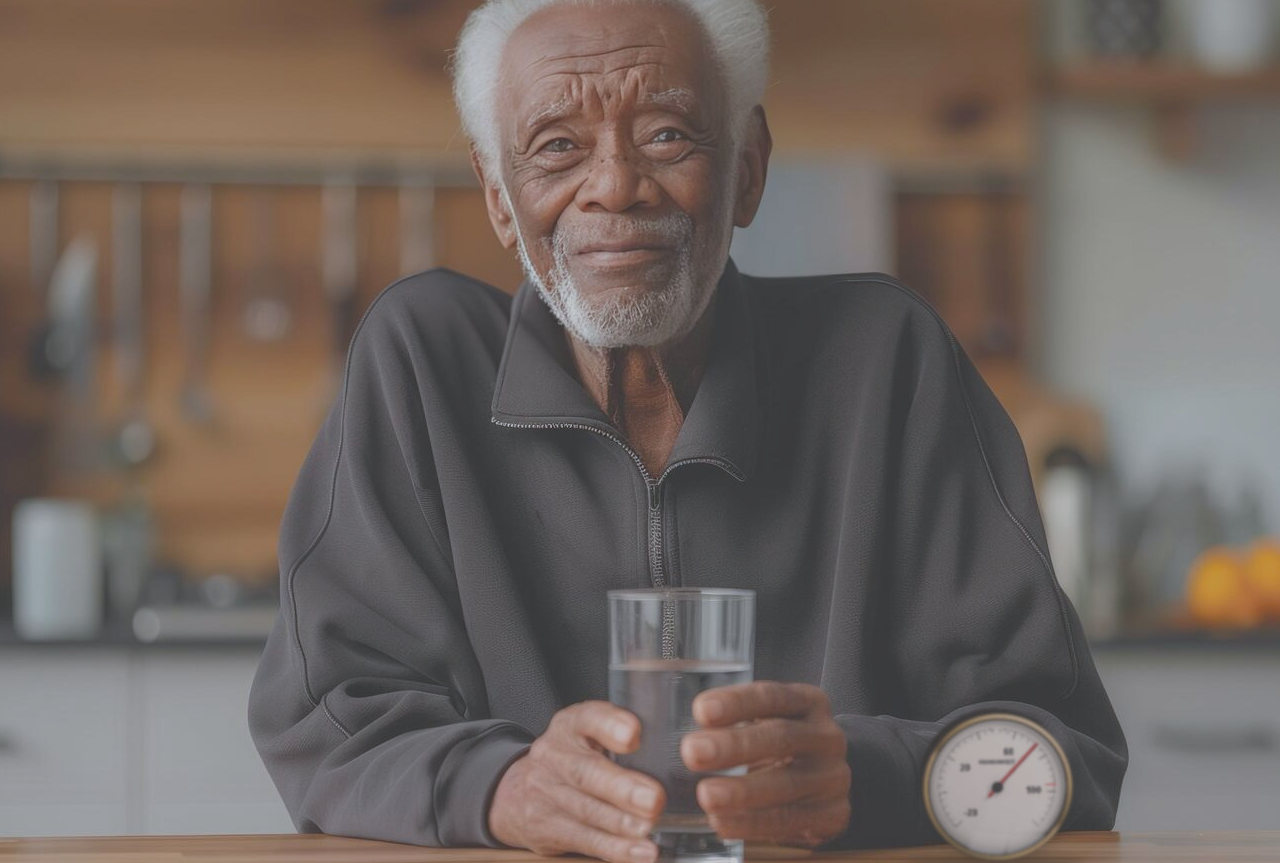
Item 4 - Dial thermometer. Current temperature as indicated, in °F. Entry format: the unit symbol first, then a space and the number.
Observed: °F 72
